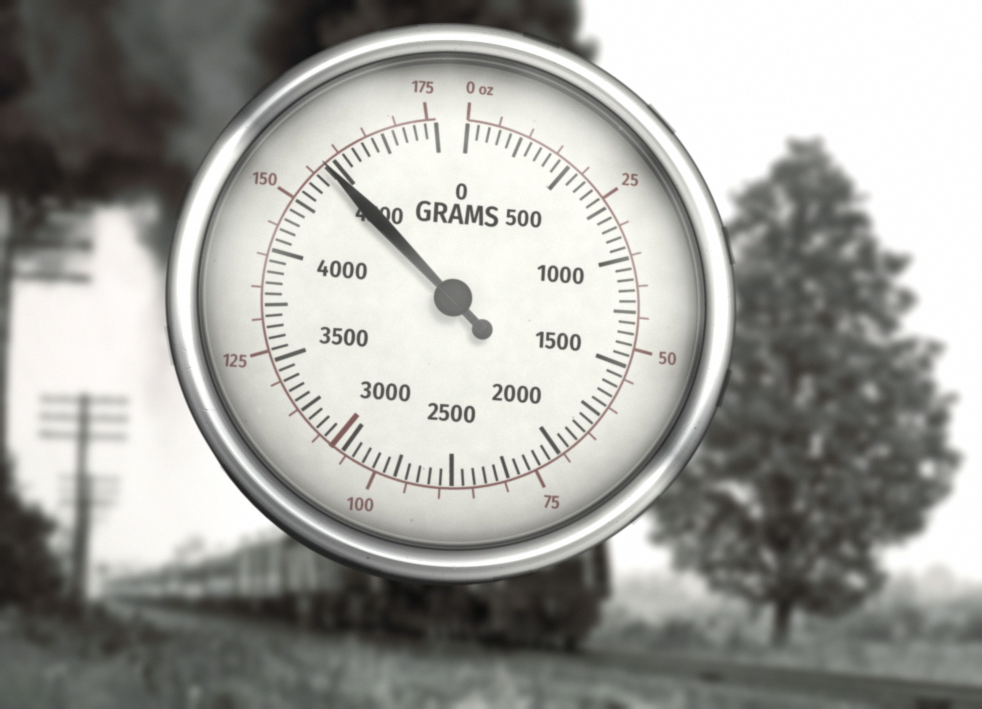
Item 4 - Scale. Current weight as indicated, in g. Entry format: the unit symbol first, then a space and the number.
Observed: g 4450
